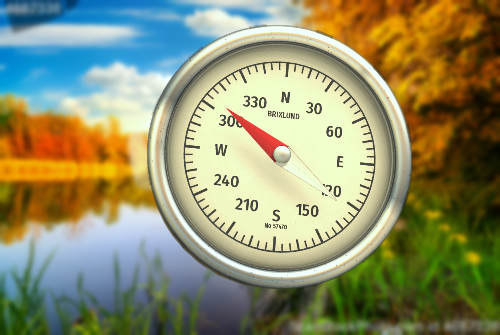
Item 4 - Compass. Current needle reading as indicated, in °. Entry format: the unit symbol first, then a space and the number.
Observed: ° 305
